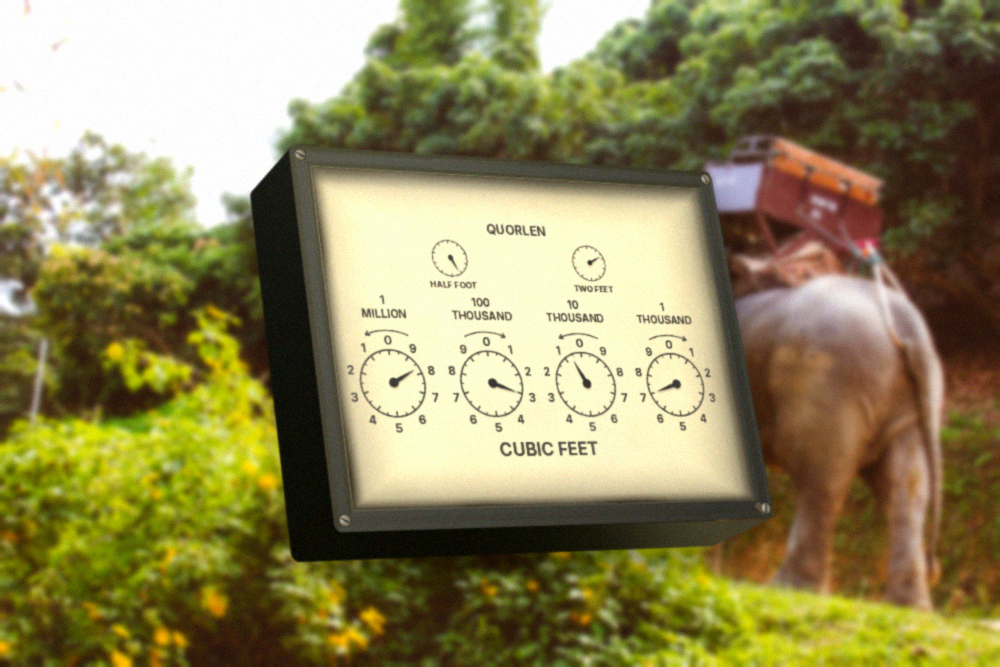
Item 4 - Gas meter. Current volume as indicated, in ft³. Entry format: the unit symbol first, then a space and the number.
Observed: ft³ 830700
